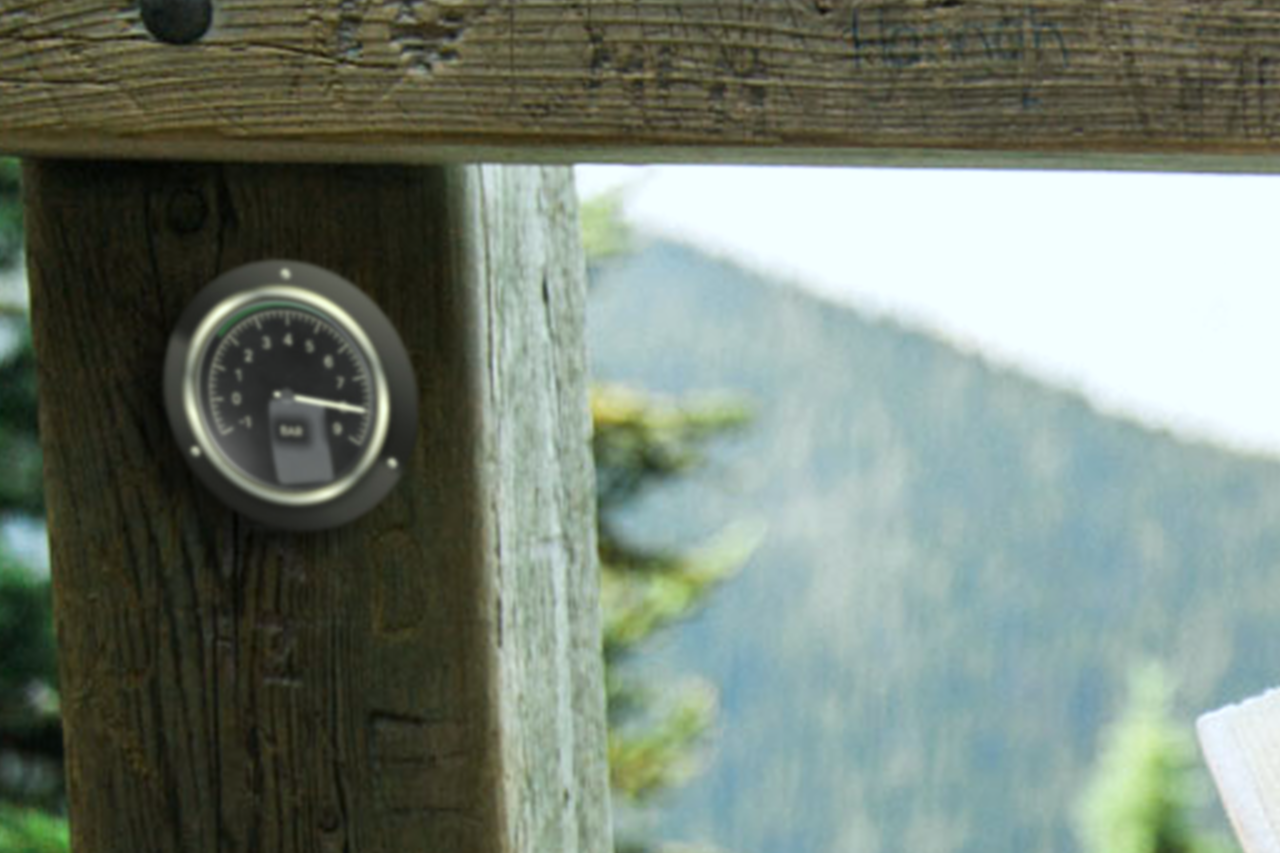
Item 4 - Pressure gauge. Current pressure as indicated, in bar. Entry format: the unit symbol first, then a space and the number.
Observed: bar 8
